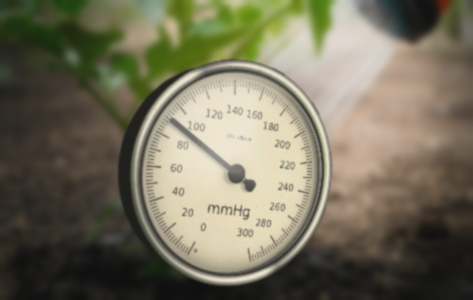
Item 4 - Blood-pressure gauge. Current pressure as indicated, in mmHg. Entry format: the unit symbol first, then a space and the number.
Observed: mmHg 90
